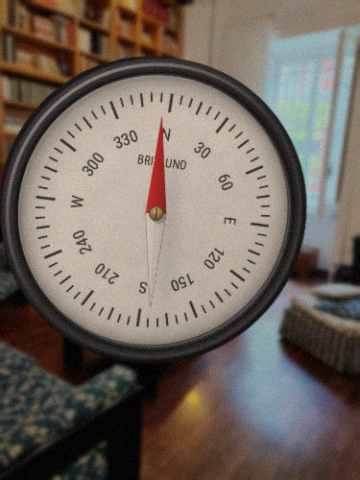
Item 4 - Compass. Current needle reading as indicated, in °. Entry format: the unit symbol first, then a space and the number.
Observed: ° 355
